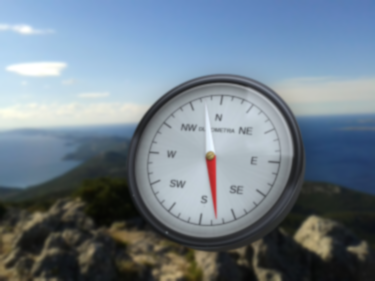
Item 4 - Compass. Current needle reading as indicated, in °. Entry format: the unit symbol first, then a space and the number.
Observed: ° 165
